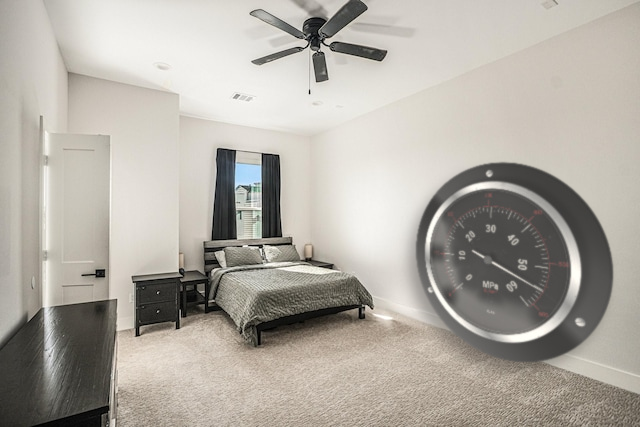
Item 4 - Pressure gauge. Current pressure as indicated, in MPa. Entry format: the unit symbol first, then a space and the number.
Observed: MPa 55
